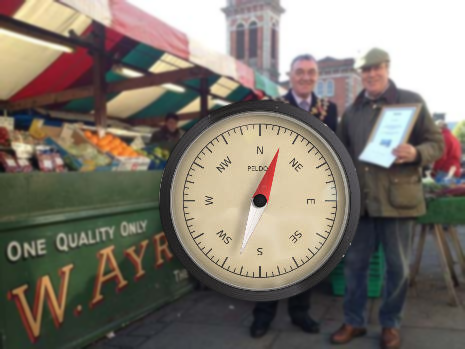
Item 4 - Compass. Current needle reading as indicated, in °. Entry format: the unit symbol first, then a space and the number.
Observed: ° 20
